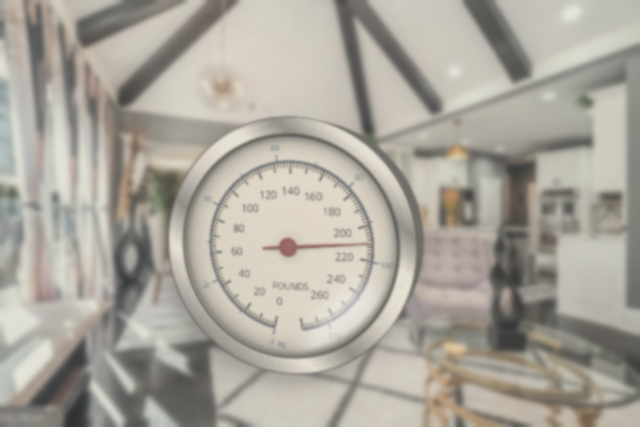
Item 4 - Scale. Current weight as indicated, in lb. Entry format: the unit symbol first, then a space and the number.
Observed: lb 210
